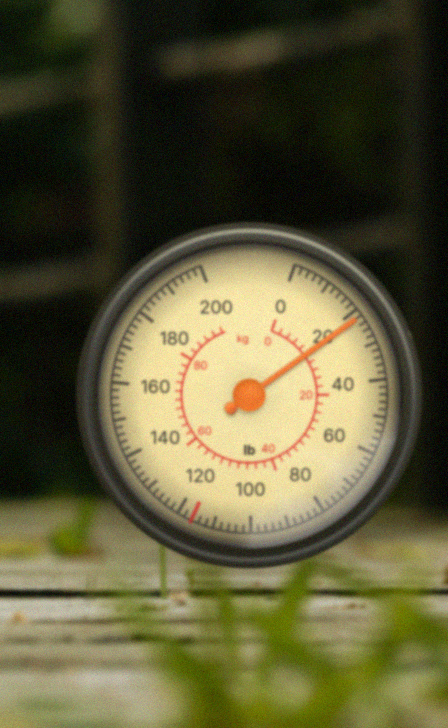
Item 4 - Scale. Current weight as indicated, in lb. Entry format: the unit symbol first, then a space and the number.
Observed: lb 22
